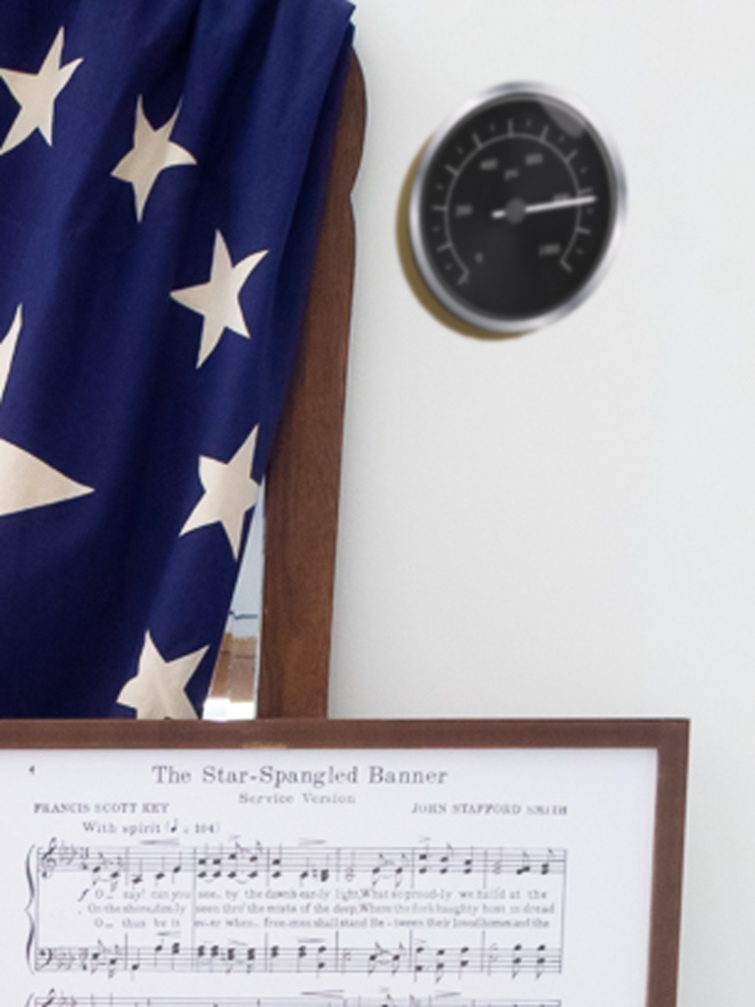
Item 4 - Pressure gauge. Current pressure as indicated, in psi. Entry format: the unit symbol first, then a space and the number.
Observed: psi 825
